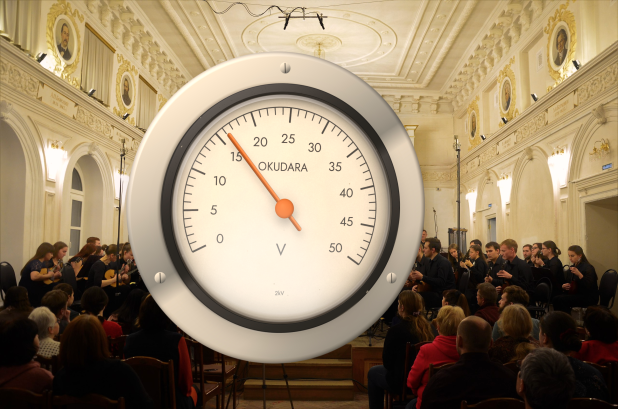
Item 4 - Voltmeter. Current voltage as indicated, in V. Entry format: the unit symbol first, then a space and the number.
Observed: V 16
